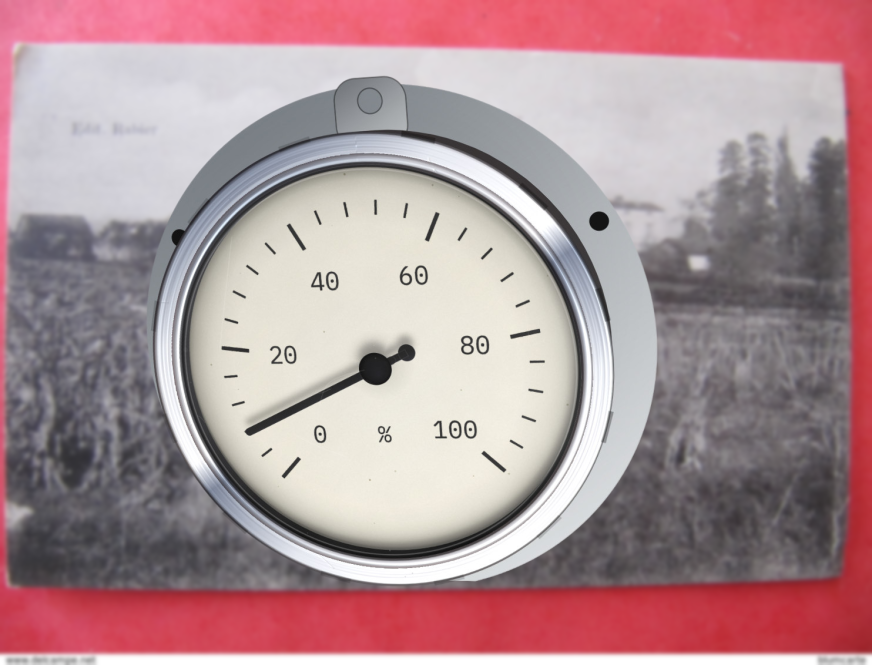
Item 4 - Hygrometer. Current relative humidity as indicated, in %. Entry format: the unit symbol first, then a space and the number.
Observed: % 8
